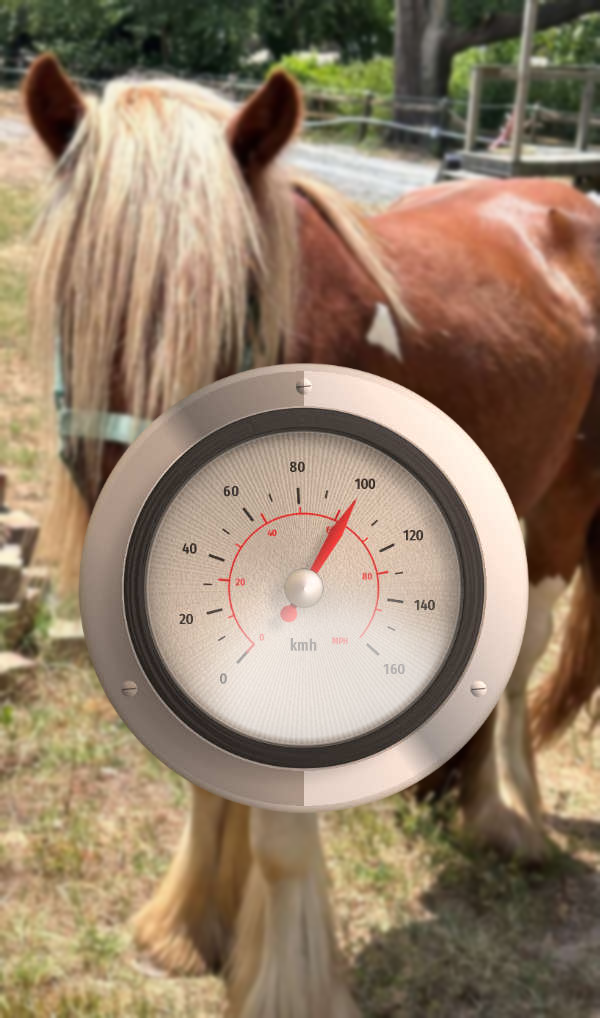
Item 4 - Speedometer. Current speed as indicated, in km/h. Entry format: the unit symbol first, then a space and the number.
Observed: km/h 100
